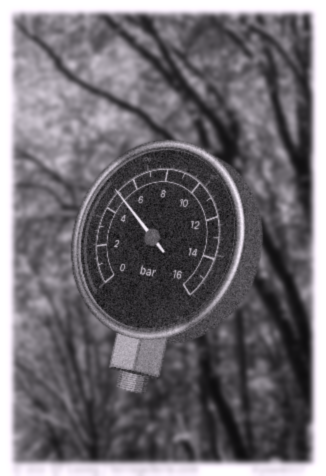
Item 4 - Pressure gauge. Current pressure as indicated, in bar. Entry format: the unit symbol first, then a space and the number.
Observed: bar 5
